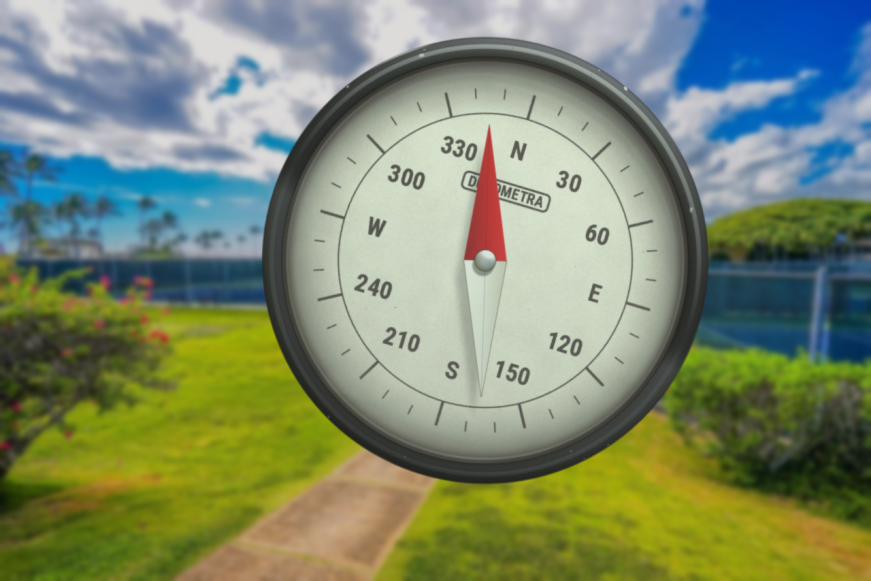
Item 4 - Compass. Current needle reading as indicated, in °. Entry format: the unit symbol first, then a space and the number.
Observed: ° 345
